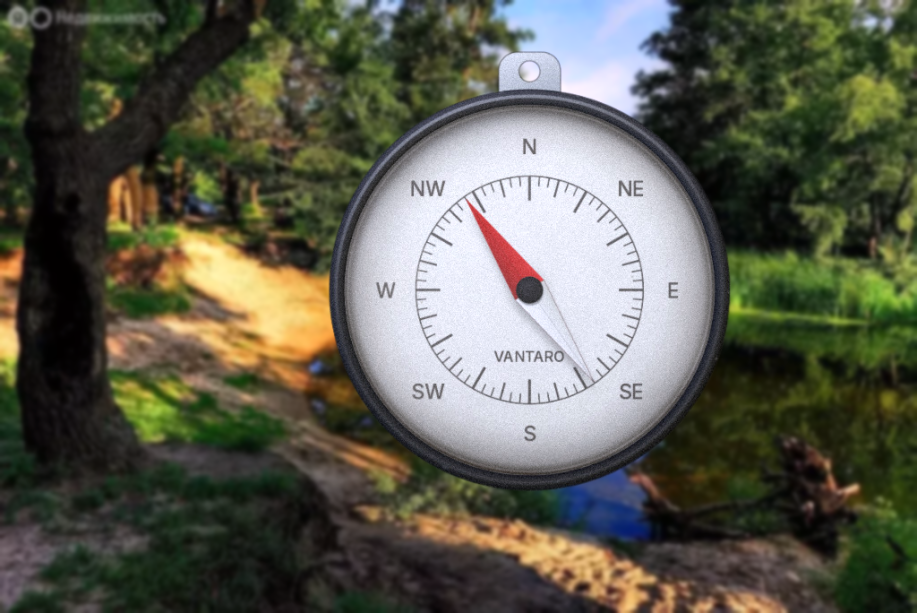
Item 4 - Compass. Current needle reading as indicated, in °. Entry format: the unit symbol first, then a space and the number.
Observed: ° 325
